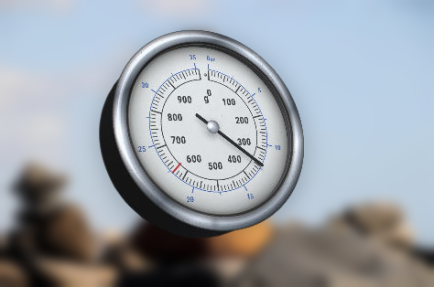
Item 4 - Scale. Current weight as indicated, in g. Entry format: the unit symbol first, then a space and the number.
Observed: g 350
